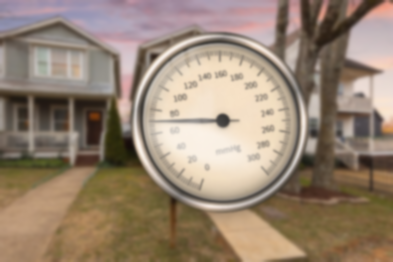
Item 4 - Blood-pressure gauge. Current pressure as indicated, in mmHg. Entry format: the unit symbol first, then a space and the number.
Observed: mmHg 70
